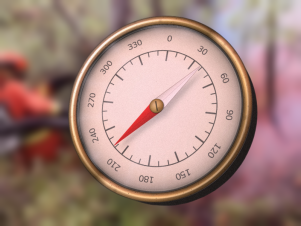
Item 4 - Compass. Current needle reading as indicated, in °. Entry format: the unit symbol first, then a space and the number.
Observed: ° 220
